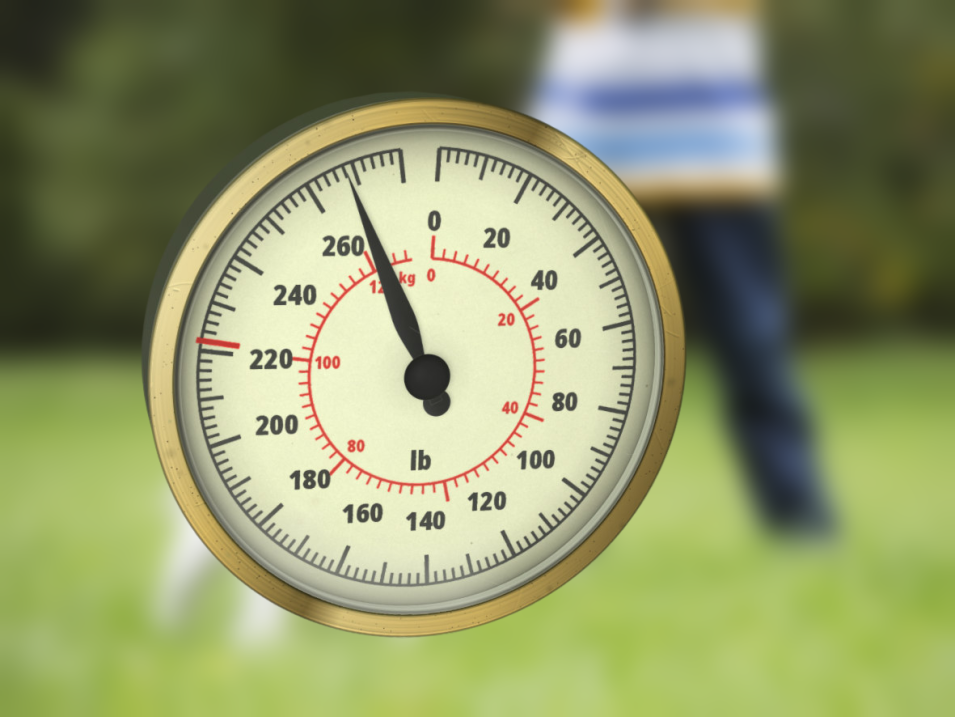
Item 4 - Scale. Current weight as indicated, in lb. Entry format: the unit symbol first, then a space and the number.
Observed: lb 268
